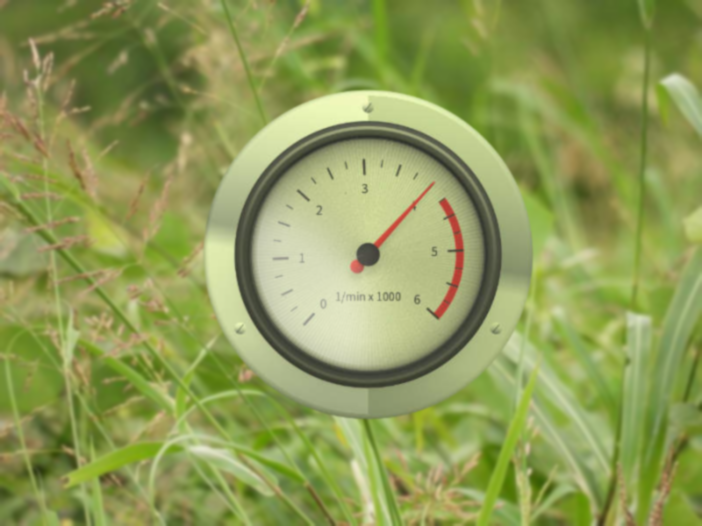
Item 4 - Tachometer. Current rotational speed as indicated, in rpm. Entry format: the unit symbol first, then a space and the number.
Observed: rpm 4000
